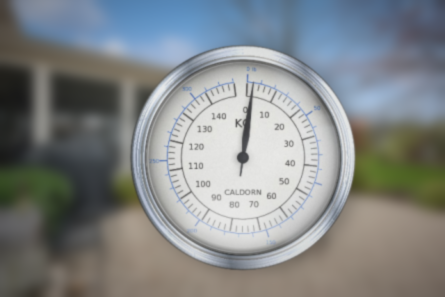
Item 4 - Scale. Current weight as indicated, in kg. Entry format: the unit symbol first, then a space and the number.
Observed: kg 2
